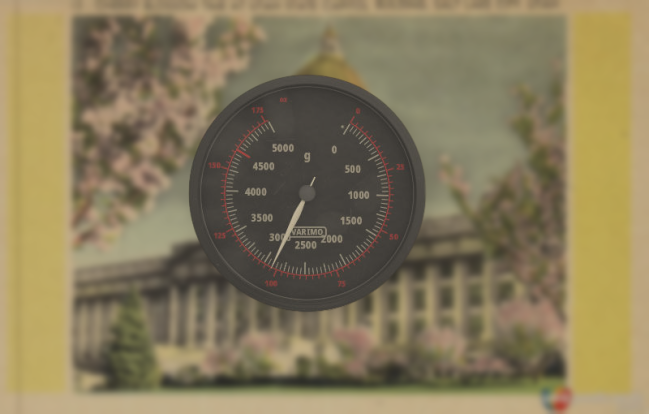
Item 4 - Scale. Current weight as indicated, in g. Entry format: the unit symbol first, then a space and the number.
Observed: g 2900
